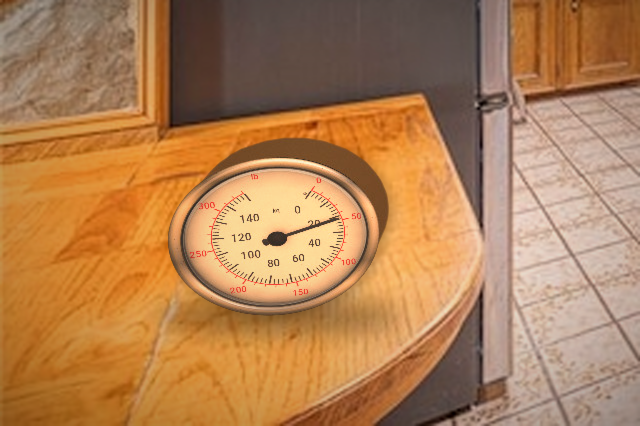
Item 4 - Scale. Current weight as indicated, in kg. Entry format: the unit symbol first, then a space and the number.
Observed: kg 20
